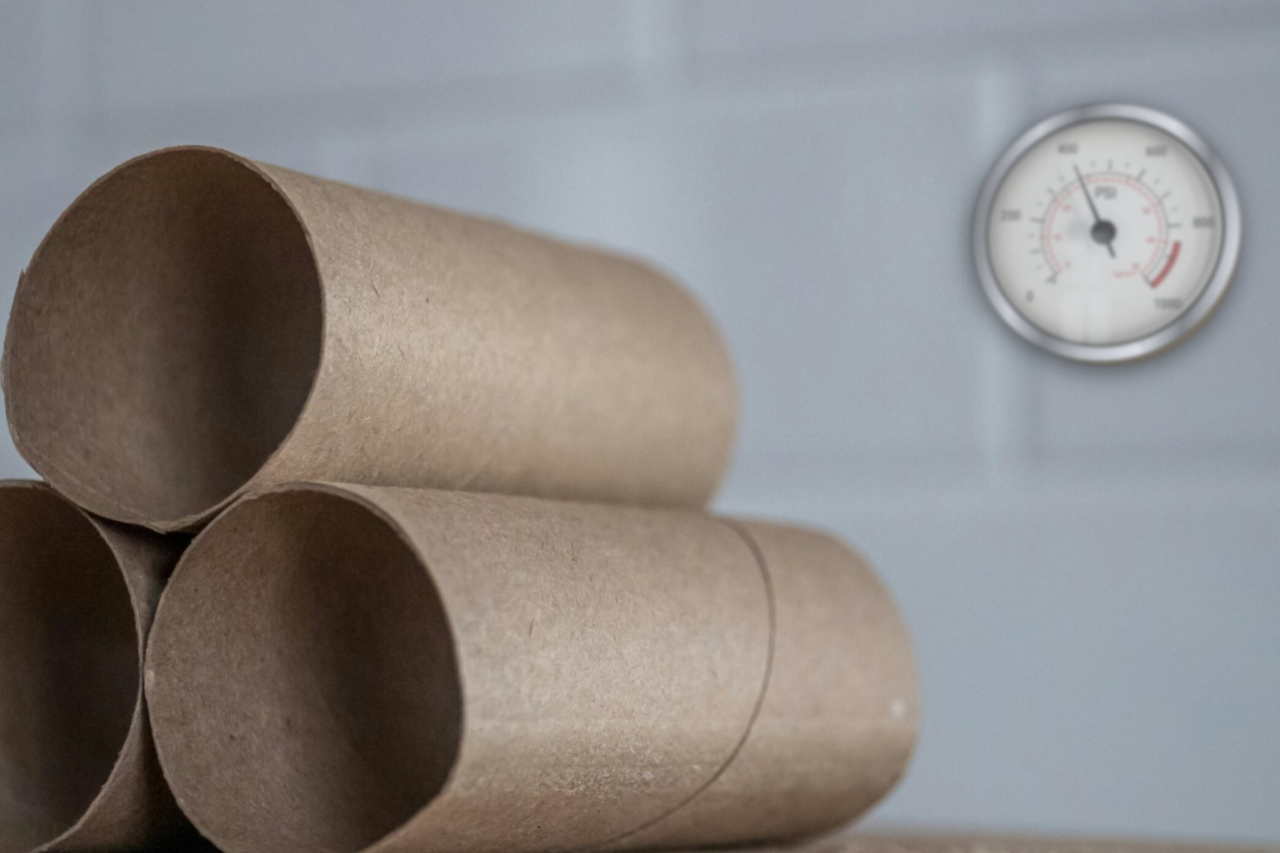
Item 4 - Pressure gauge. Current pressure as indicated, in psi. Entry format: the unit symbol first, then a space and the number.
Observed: psi 400
